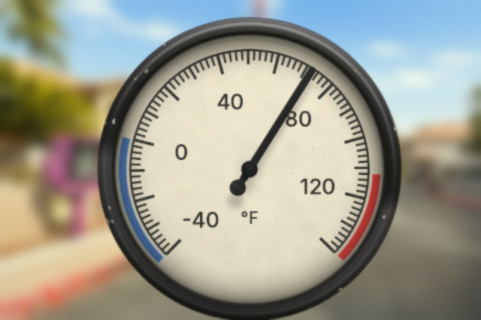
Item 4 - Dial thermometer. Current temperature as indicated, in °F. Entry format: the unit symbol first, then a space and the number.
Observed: °F 72
